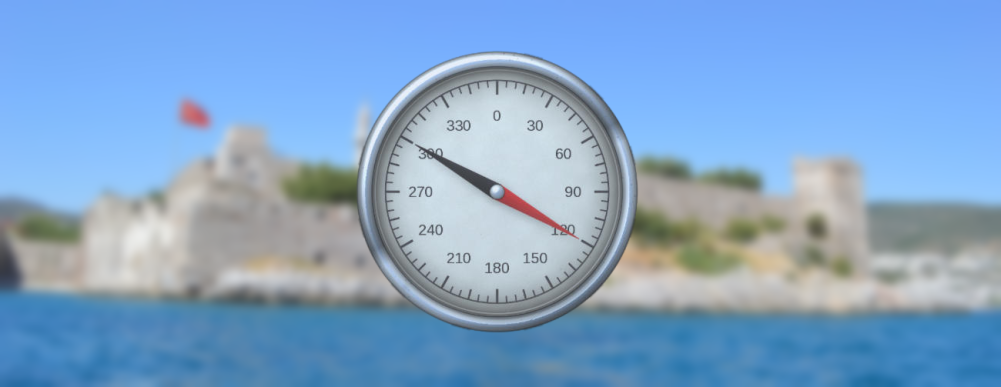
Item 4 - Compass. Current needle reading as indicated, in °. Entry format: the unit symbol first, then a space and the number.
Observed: ° 120
